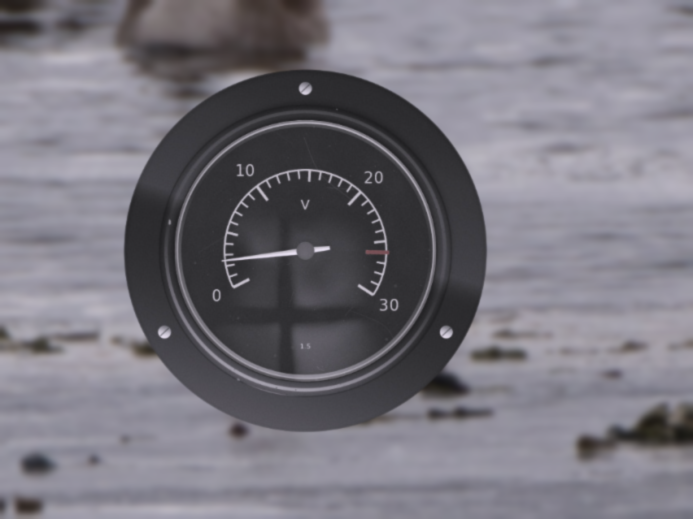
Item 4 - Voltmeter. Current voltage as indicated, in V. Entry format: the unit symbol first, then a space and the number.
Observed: V 2.5
